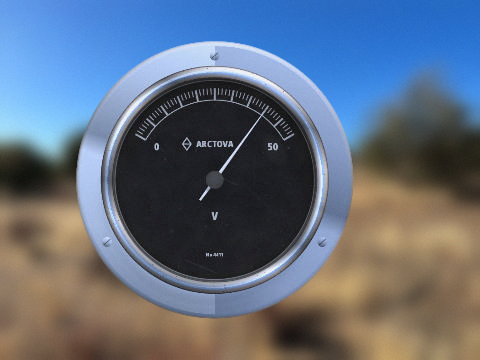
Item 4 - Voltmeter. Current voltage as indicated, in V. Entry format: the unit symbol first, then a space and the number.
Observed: V 40
